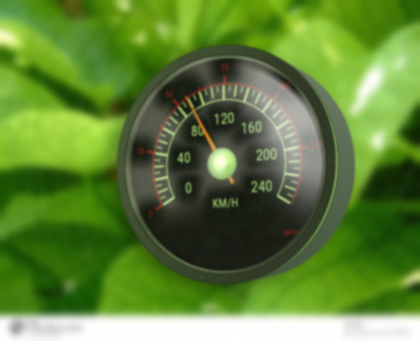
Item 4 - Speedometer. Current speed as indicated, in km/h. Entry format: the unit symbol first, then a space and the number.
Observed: km/h 90
